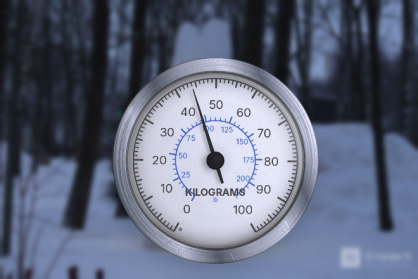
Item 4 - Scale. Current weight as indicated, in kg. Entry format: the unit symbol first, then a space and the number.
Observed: kg 44
